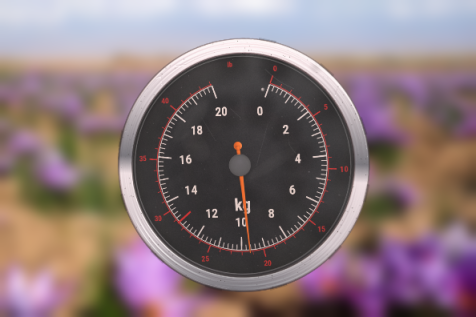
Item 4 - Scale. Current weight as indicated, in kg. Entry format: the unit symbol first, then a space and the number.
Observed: kg 9.6
